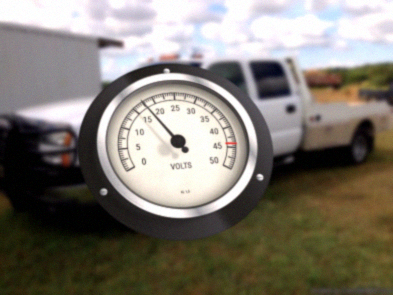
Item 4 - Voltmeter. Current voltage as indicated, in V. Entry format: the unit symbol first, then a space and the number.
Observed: V 17.5
